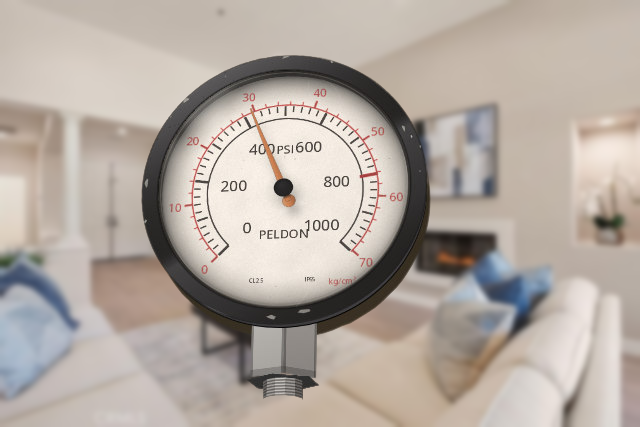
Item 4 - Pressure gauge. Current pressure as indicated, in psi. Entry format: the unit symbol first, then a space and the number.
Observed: psi 420
